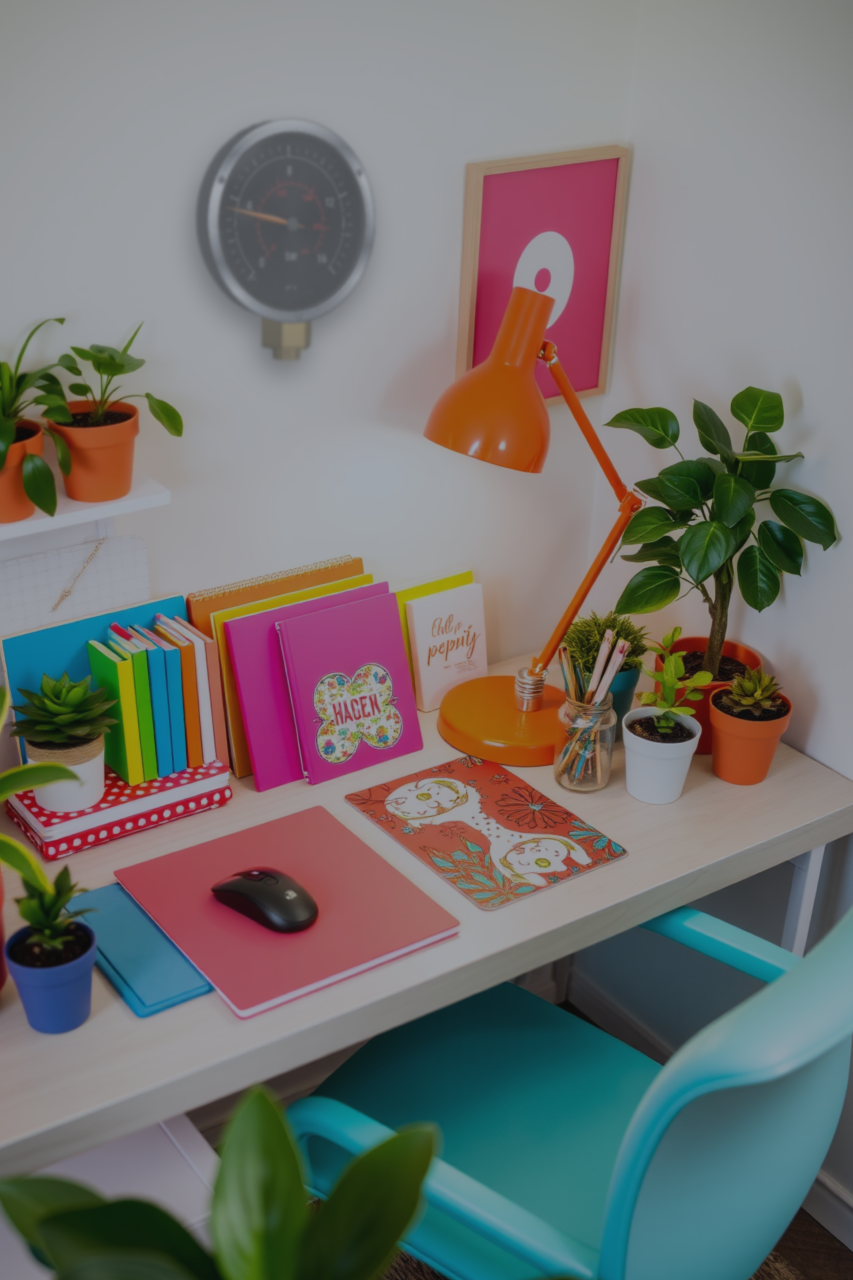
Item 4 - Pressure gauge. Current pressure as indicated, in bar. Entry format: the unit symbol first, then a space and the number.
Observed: bar 3.5
